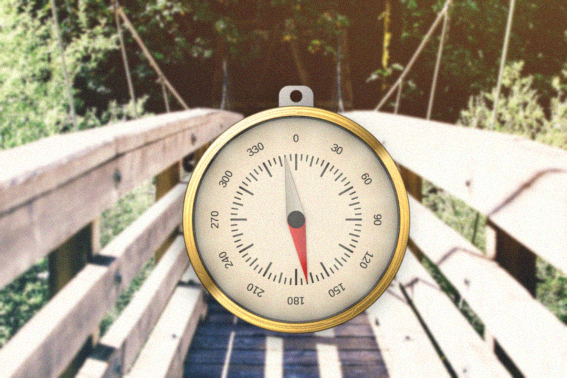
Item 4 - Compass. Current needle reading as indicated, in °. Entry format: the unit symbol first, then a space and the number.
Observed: ° 170
